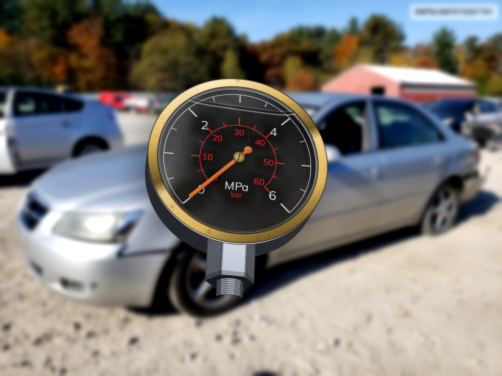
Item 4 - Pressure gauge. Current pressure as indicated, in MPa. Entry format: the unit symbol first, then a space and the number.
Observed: MPa 0
